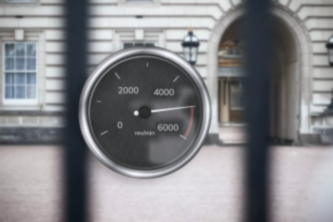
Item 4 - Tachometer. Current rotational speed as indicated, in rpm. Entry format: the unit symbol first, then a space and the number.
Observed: rpm 5000
